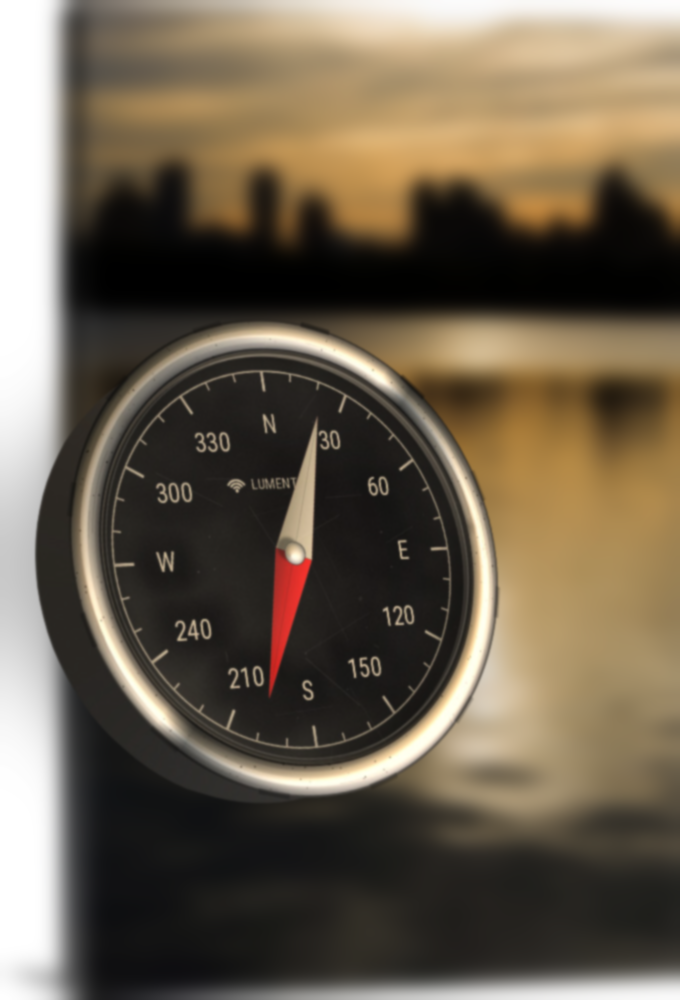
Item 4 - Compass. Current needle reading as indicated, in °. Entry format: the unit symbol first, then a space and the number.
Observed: ° 200
